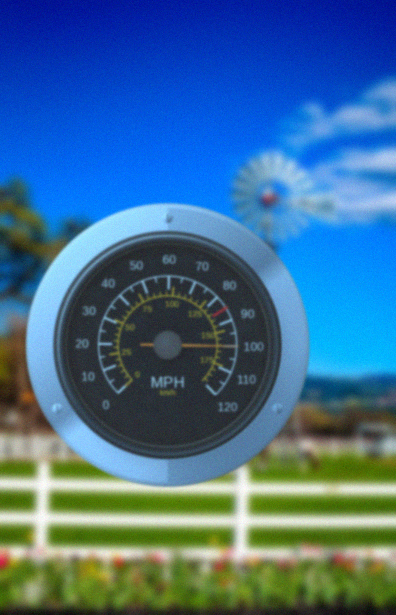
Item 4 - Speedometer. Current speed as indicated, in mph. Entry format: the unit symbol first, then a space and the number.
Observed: mph 100
